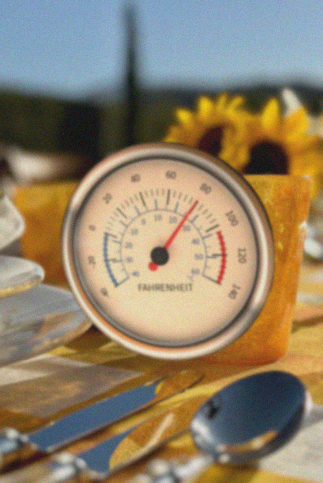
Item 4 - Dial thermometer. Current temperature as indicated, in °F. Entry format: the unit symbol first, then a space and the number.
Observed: °F 80
